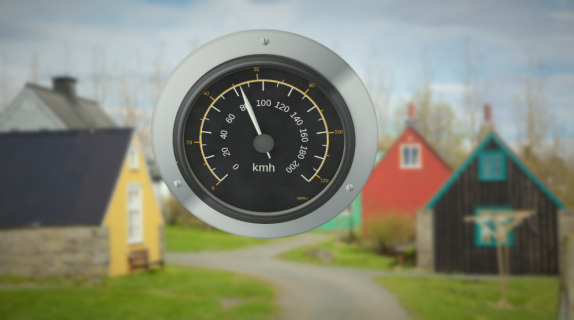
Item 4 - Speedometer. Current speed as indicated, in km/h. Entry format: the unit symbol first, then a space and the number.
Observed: km/h 85
